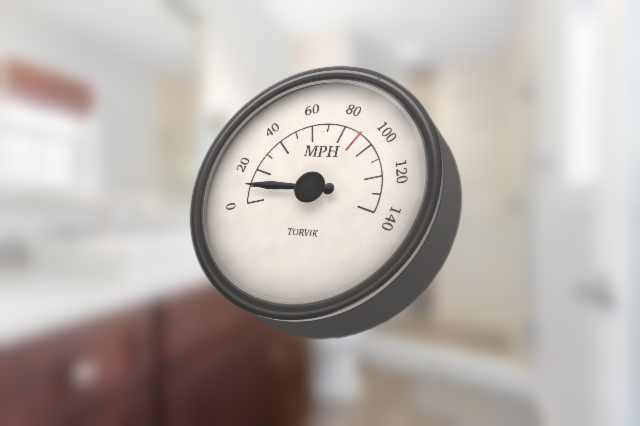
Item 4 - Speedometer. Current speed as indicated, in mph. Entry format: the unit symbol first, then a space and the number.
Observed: mph 10
